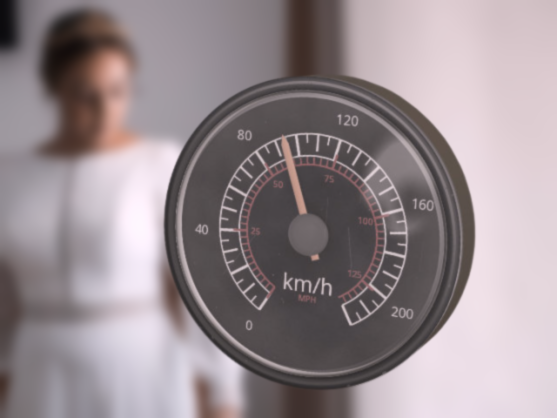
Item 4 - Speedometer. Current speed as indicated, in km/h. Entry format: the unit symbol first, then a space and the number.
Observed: km/h 95
